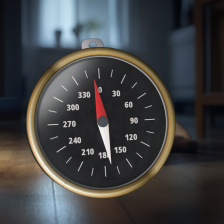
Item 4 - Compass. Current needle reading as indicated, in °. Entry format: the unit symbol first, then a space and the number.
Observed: ° 352.5
